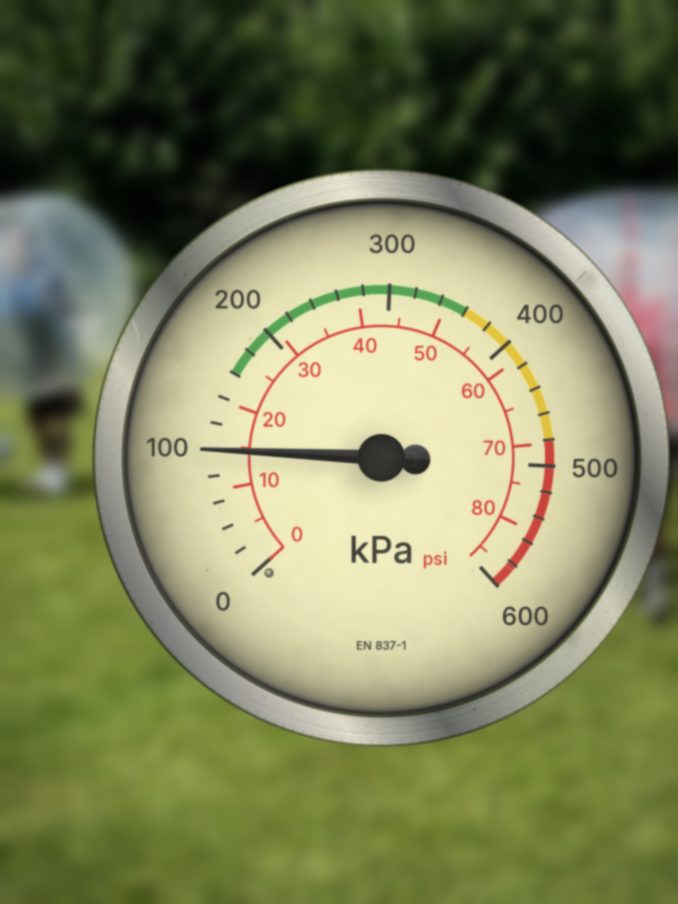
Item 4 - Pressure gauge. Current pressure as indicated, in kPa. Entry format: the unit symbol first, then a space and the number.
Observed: kPa 100
